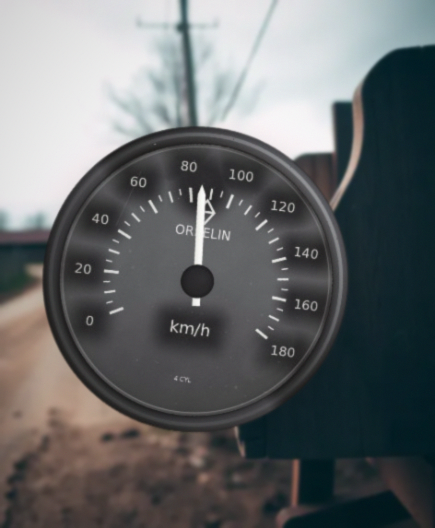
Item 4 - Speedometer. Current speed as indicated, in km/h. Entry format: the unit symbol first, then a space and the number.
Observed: km/h 85
